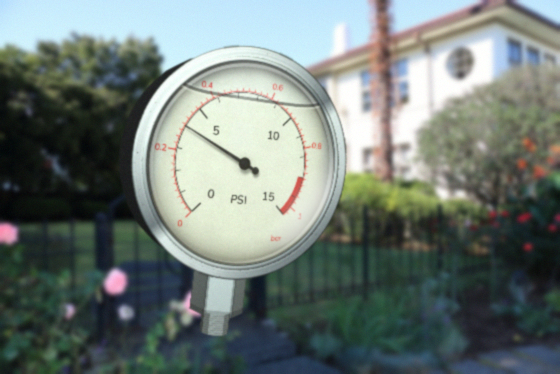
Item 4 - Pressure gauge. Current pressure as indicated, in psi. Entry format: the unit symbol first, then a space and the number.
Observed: psi 4
